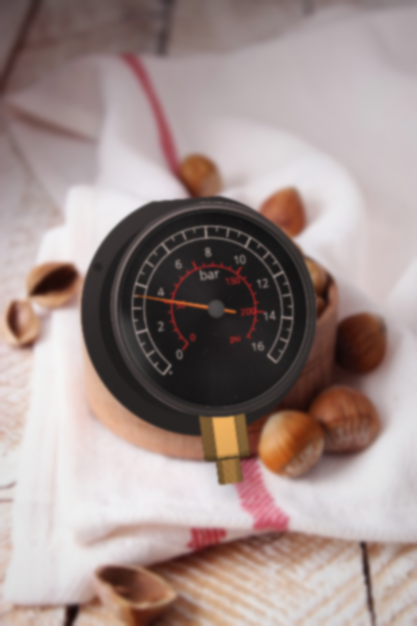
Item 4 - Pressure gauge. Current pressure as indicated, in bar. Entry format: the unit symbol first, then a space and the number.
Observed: bar 3.5
